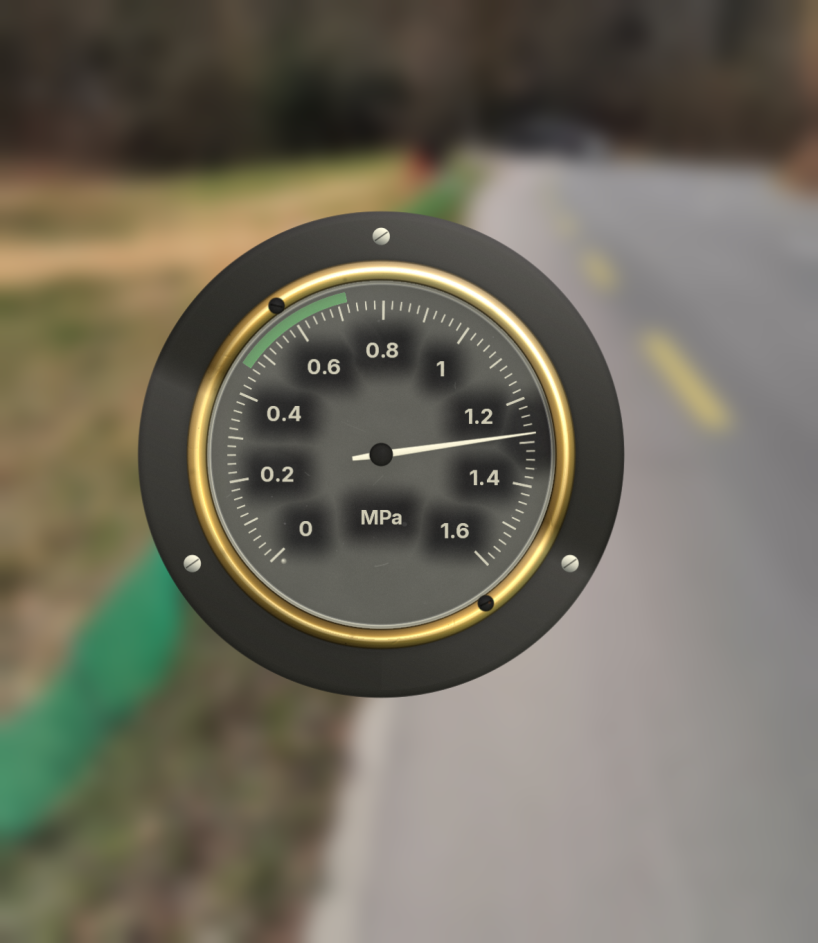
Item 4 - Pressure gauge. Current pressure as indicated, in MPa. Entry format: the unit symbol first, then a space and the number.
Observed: MPa 1.28
